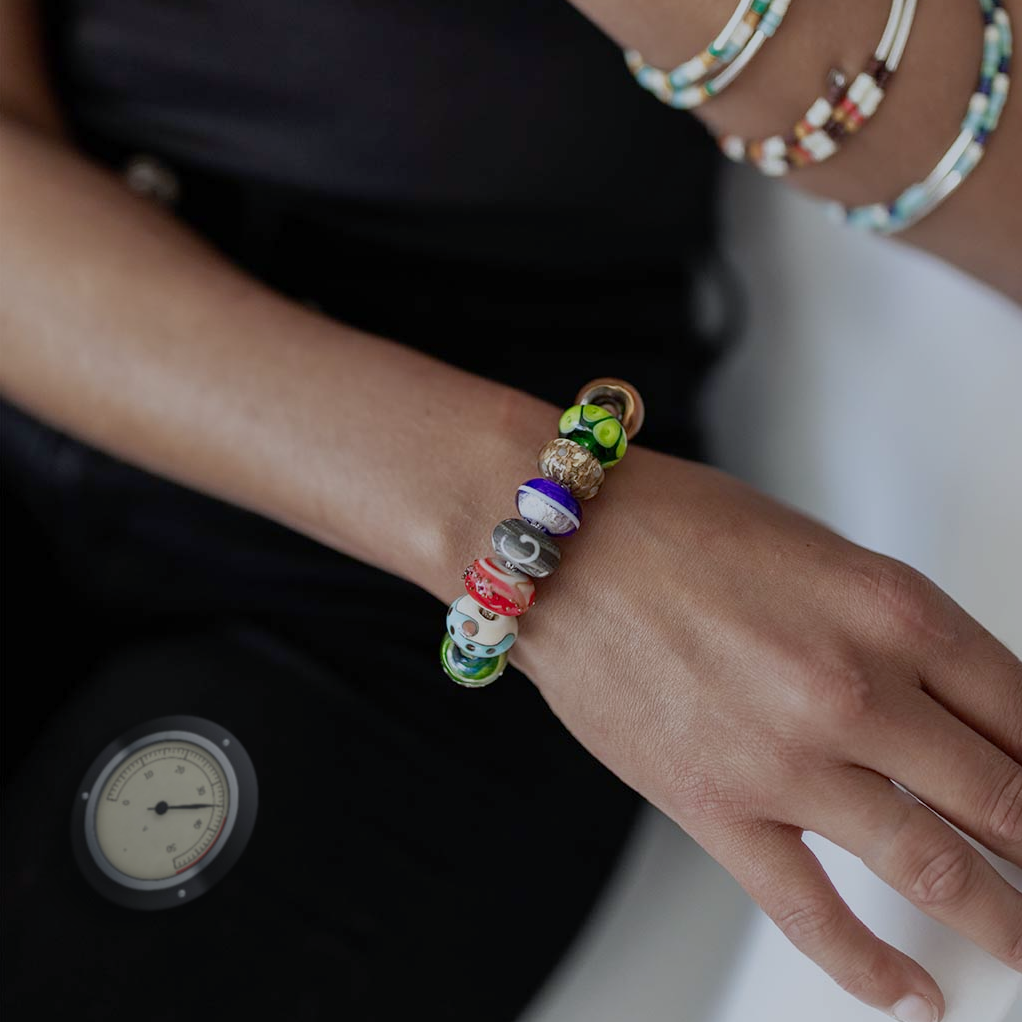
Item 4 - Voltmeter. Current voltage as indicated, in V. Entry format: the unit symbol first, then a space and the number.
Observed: V 35
